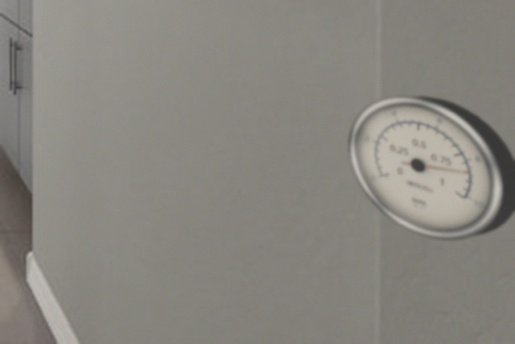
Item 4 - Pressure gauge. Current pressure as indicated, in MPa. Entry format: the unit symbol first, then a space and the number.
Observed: MPa 0.85
